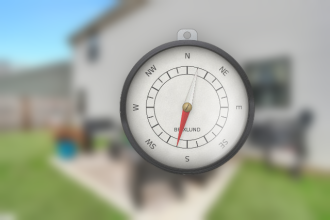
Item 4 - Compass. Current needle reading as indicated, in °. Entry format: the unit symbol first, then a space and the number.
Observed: ° 195
